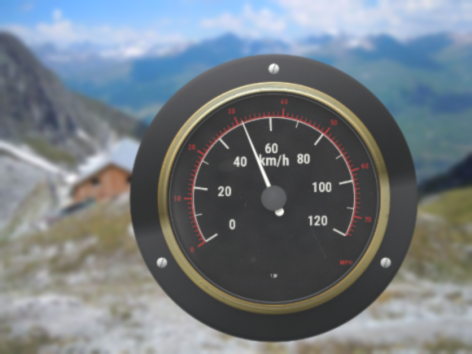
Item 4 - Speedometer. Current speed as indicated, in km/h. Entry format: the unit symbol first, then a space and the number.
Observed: km/h 50
